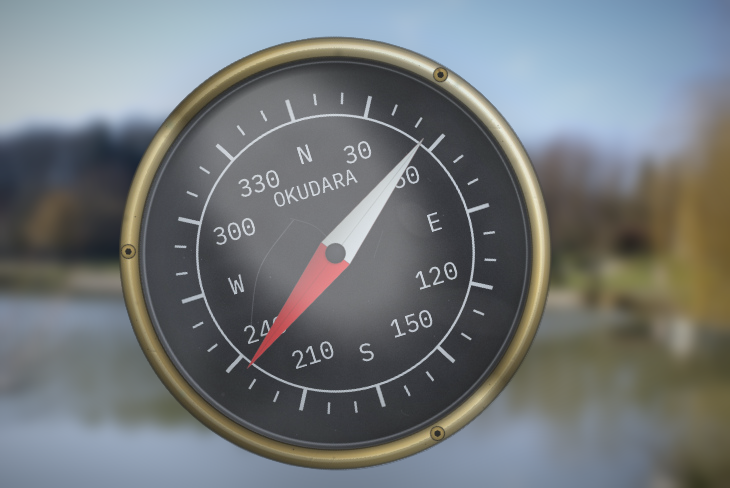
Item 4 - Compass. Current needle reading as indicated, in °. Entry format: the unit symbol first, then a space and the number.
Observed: ° 235
